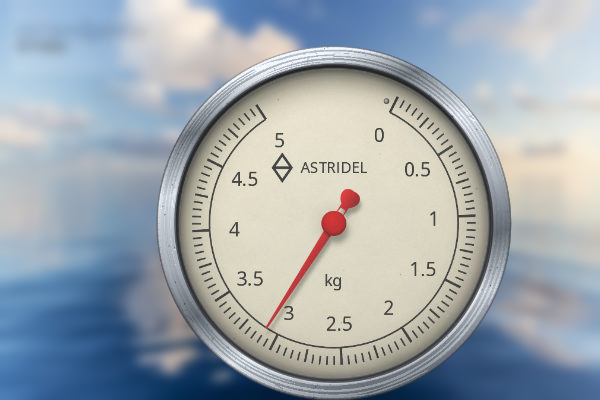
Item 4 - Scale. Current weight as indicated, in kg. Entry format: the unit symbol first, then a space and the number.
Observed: kg 3.1
